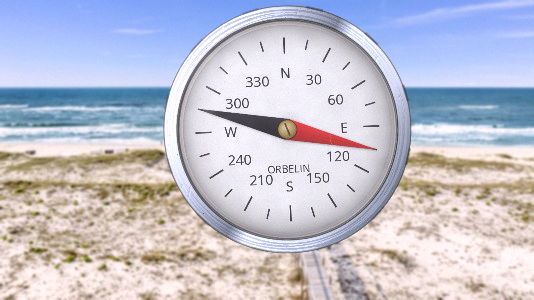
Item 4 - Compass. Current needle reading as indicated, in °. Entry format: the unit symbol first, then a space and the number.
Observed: ° 105
